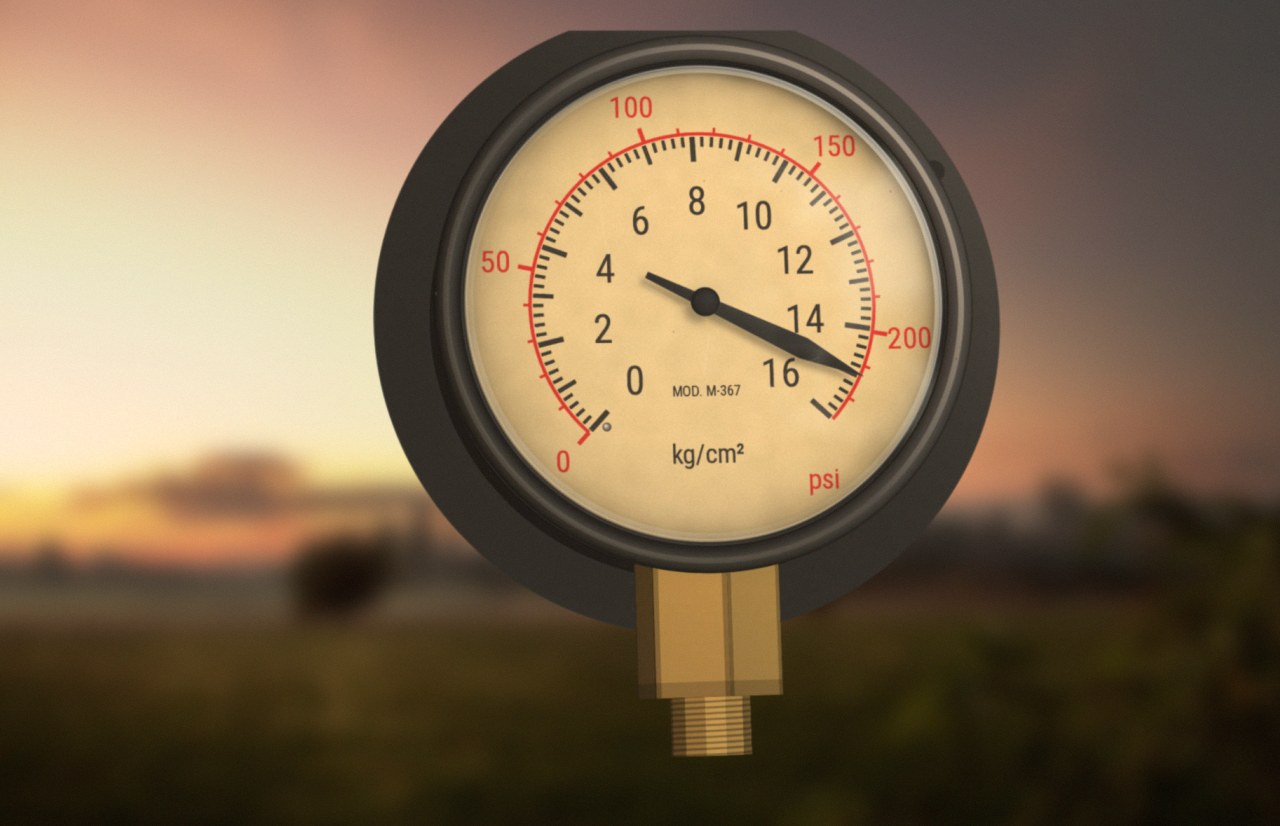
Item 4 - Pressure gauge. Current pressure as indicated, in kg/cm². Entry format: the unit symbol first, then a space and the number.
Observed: kg/cm² 15
